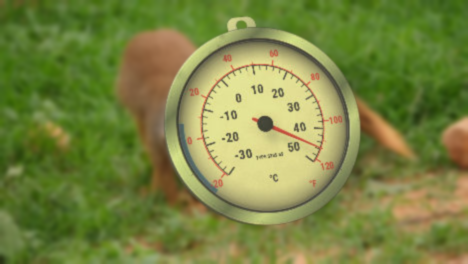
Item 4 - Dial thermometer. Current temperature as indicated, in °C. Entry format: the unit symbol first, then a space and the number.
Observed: °C 46
